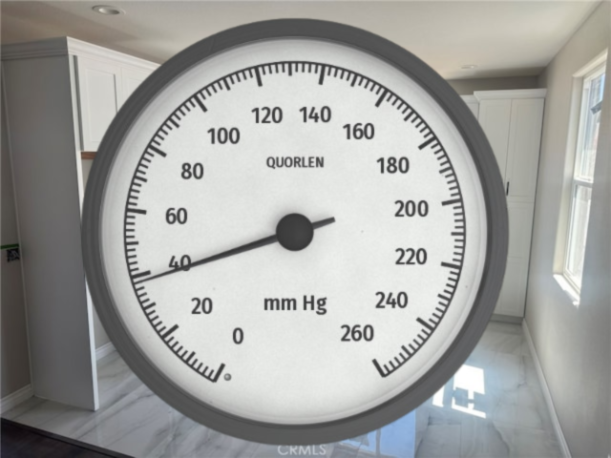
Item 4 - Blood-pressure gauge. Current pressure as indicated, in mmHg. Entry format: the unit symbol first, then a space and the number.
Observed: mmHg 38
